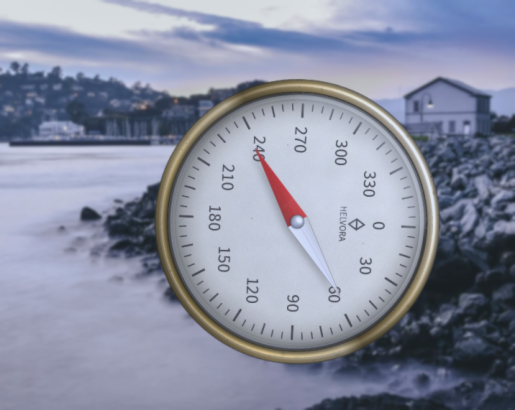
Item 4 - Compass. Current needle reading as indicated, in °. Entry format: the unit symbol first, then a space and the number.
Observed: ° 237.5
